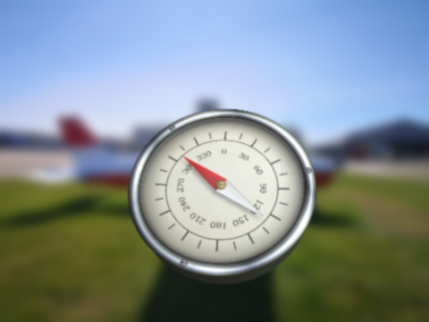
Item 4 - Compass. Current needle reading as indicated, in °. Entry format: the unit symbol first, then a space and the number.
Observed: ° 307.5
